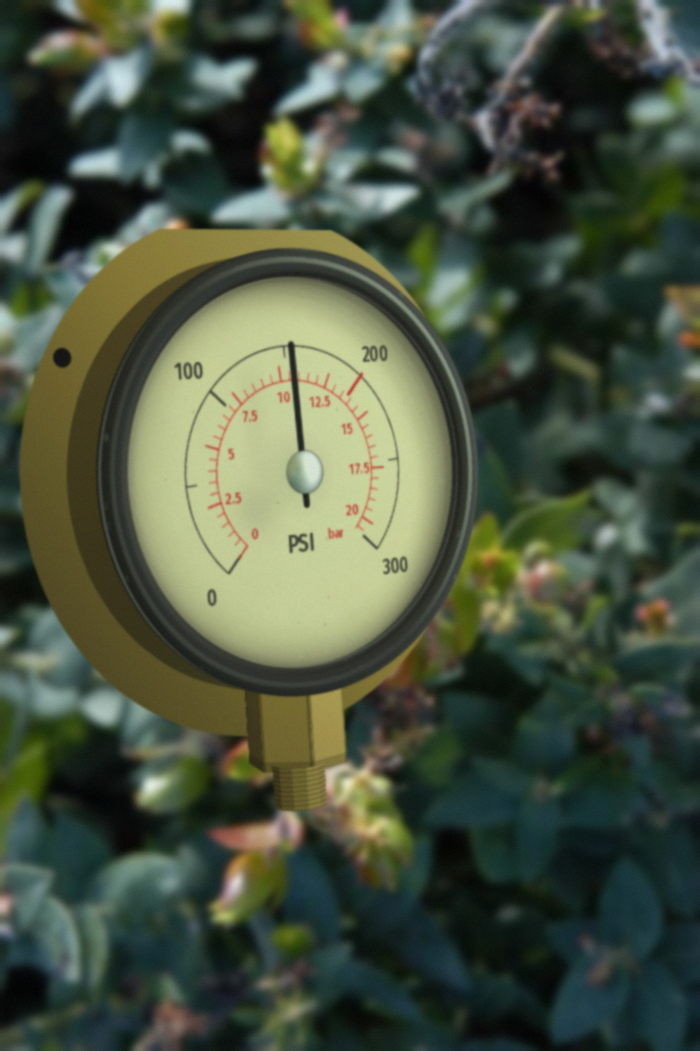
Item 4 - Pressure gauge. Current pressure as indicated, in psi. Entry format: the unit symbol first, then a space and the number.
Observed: psi 150
